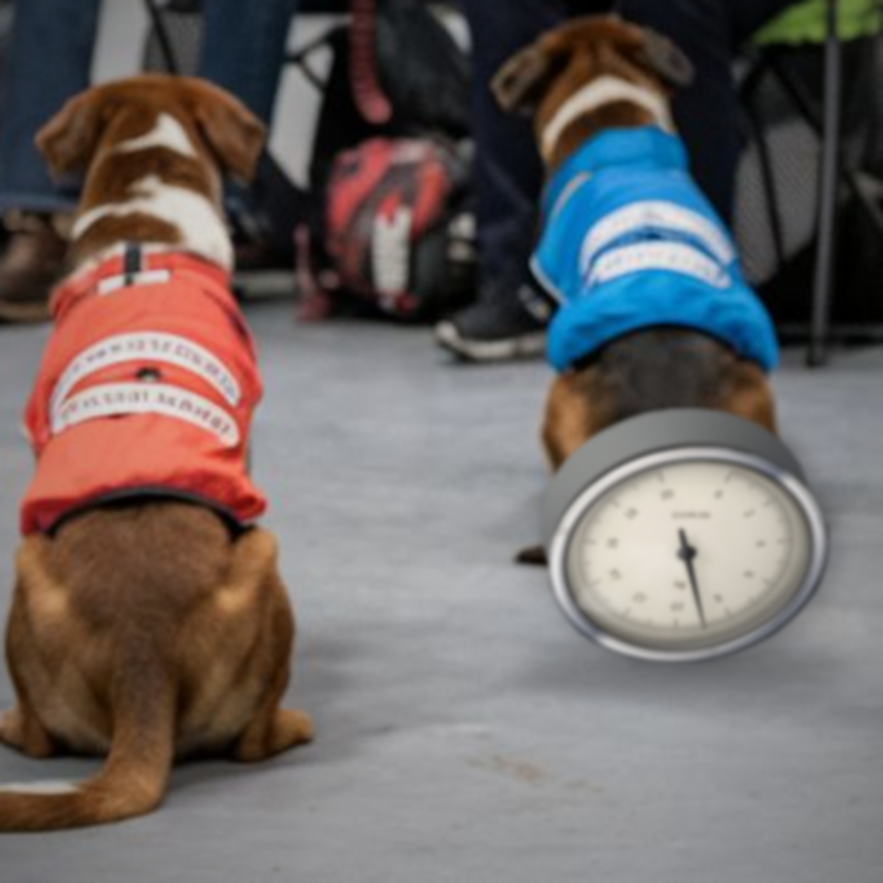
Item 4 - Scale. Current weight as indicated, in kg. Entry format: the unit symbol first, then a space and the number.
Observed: kg 9
